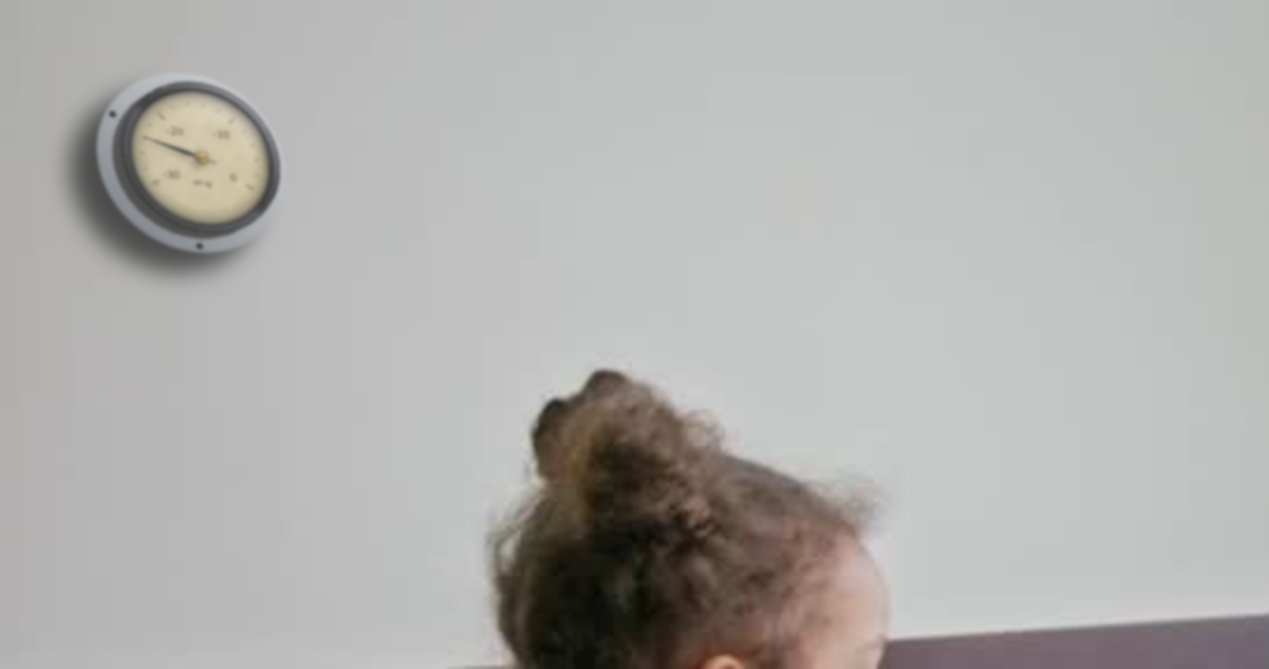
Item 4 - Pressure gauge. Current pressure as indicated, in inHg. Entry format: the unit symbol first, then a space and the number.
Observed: inHg -24
